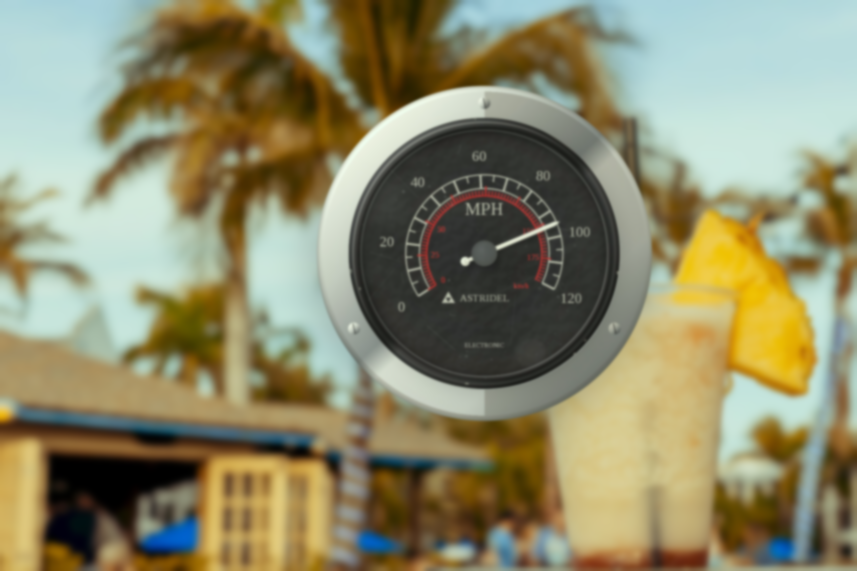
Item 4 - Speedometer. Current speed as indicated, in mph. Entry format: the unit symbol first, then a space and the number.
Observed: mph 95
